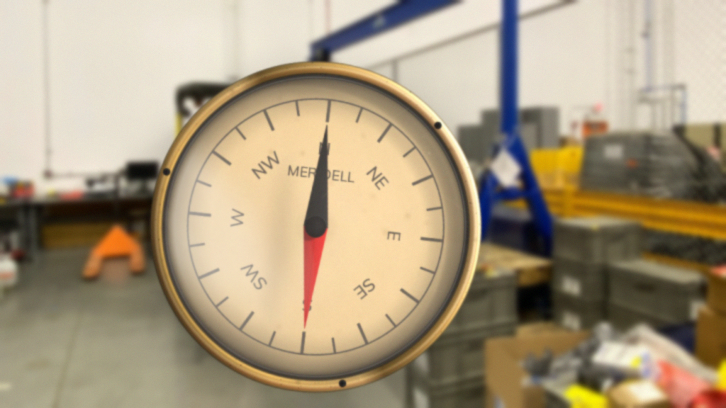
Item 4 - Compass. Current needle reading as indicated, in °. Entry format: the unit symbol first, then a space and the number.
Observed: ° 180
